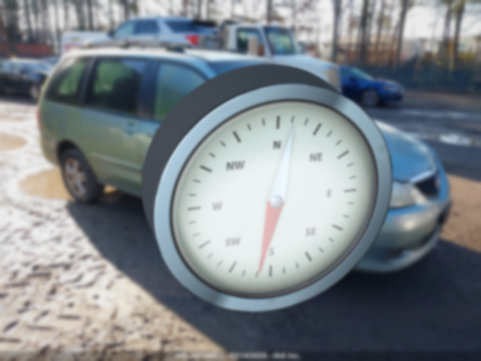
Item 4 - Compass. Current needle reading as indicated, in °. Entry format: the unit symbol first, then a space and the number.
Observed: ° 190
